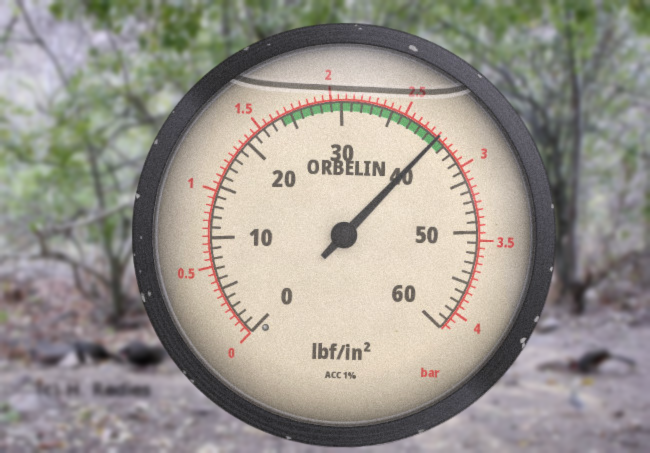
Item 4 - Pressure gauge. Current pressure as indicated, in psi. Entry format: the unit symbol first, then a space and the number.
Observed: psi 40
